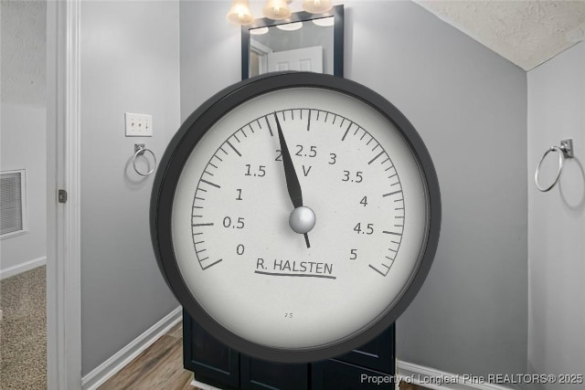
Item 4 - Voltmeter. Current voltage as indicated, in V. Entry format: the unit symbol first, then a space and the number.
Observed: V 2.1
